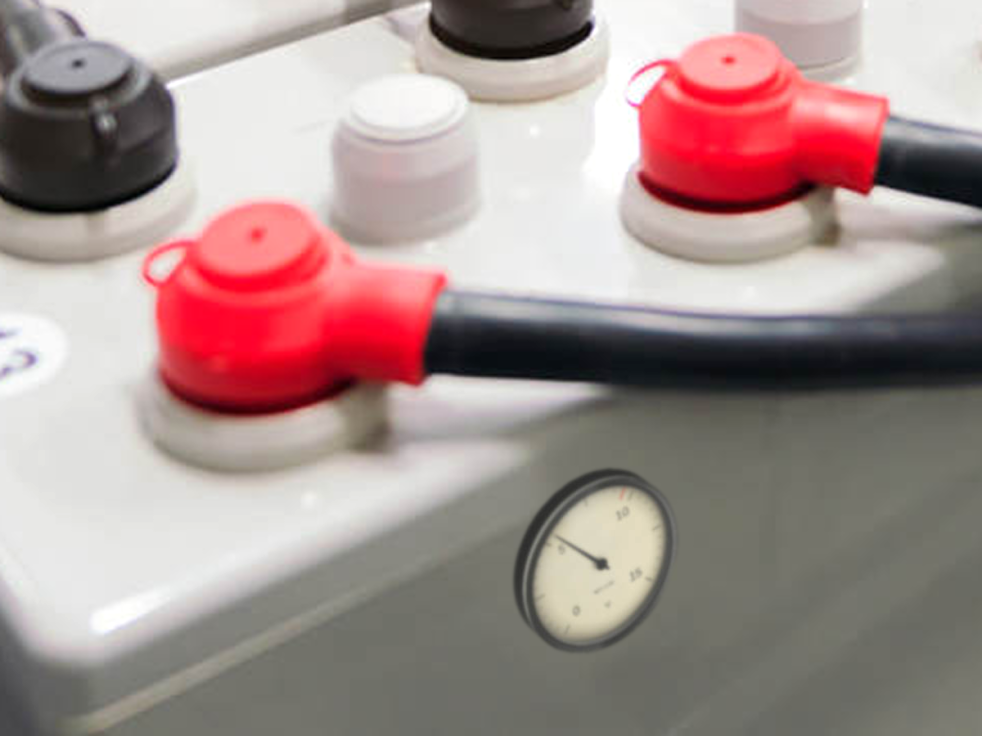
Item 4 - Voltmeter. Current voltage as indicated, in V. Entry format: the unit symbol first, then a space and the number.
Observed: V 5.5
